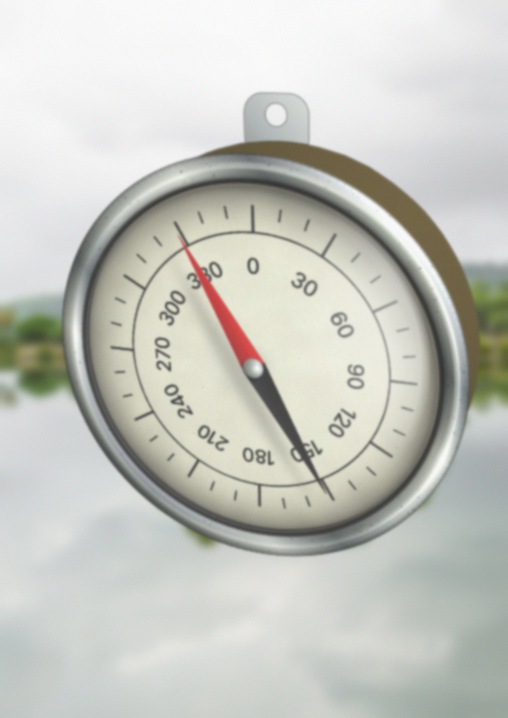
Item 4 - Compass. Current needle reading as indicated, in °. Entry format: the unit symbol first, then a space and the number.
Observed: ° 330
